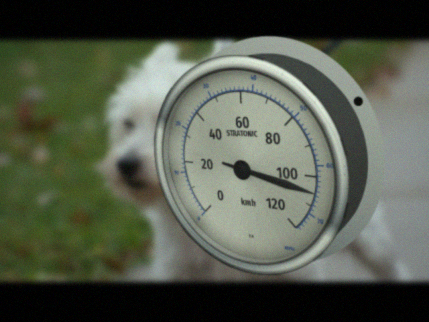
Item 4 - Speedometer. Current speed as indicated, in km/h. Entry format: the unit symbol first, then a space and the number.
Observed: km/h 105
